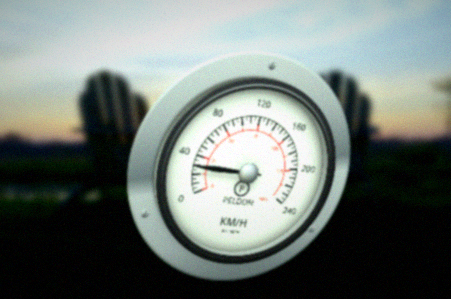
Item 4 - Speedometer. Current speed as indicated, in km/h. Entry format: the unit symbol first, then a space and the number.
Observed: km/h 30
